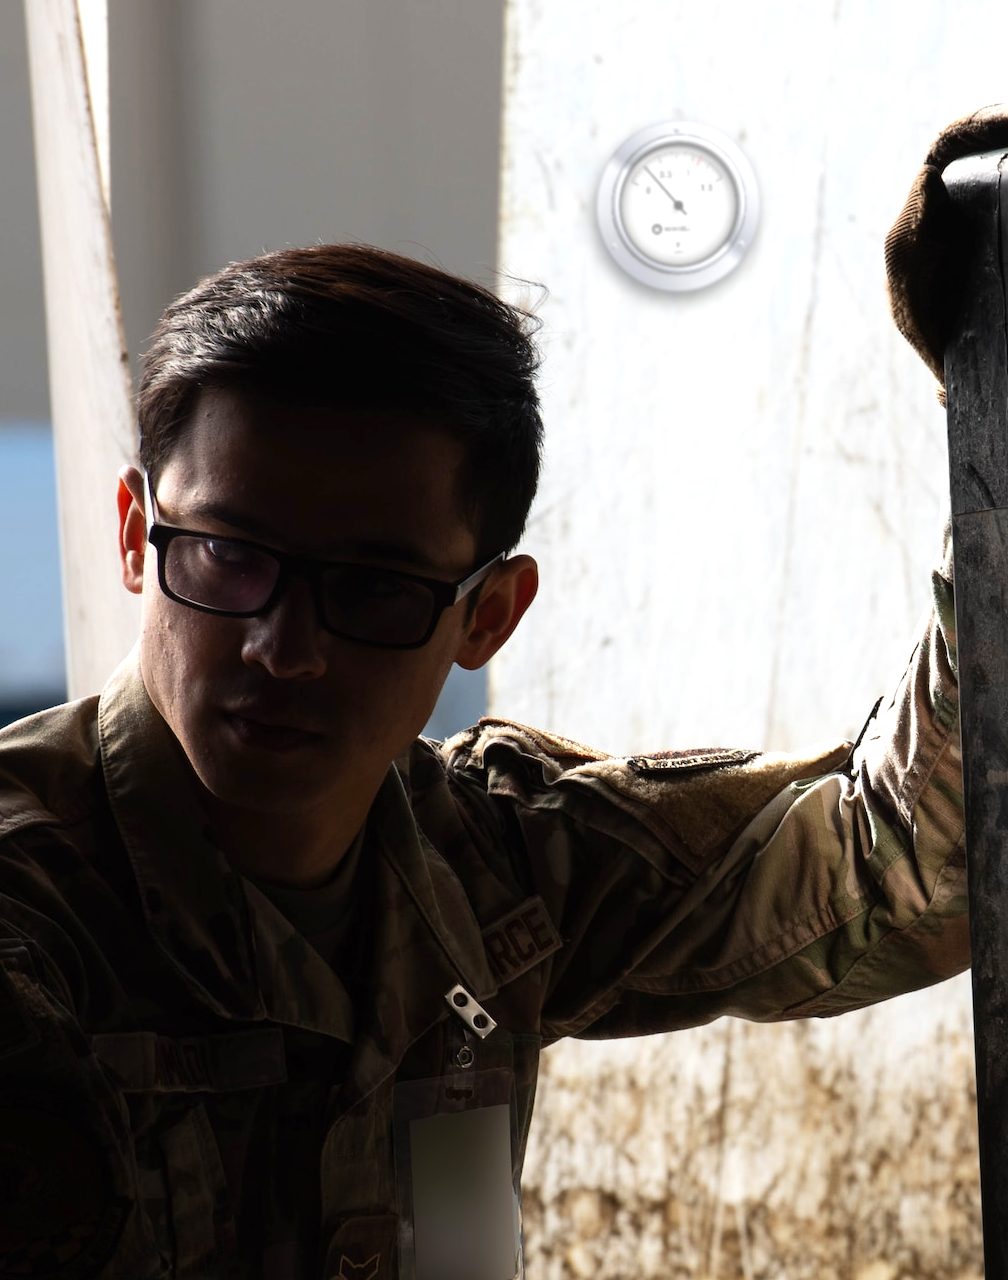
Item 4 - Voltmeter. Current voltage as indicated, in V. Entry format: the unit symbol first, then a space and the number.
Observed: V 0.25
